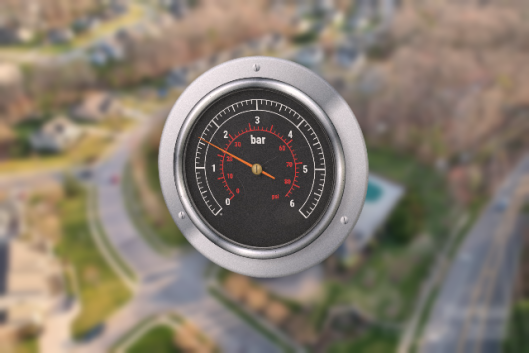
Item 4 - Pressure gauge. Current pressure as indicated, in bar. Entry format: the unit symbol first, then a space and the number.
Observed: bar 1.6
